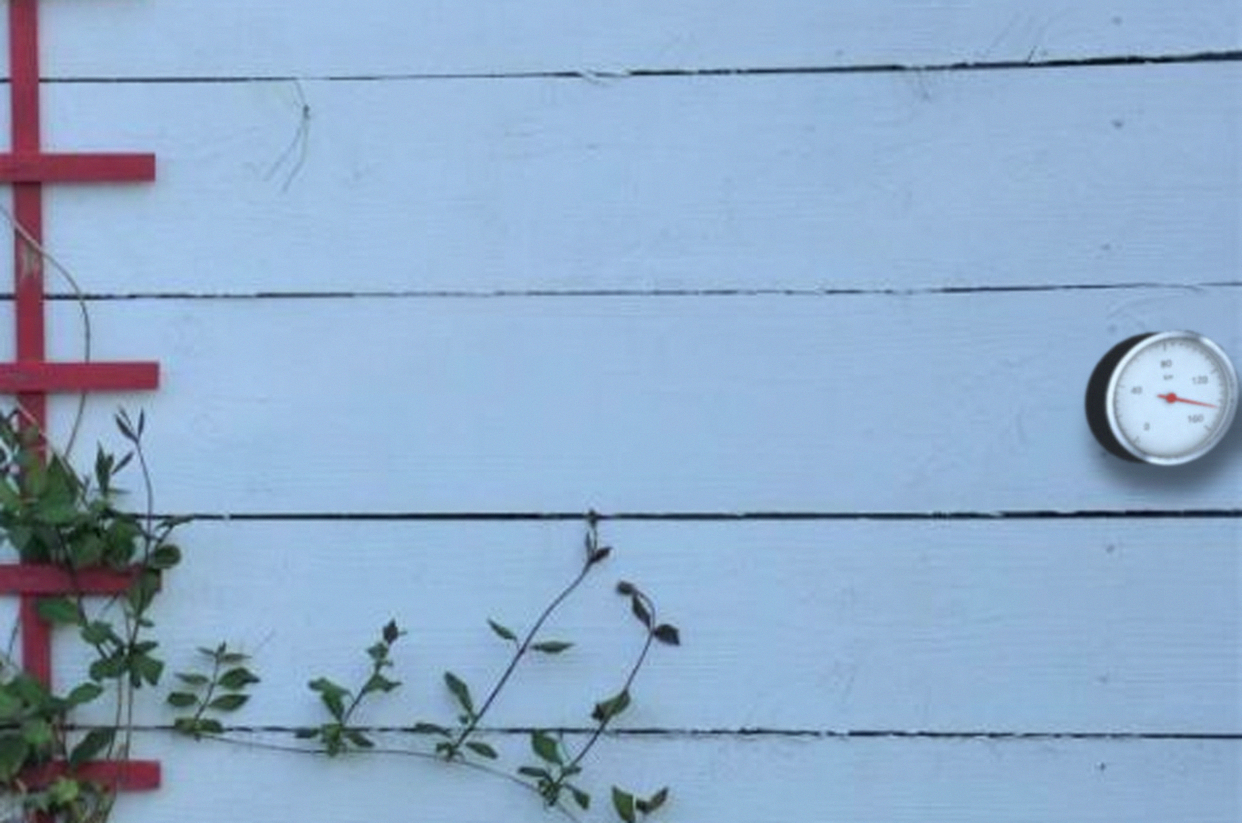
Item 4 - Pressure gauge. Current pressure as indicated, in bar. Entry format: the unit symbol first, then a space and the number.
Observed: bar 145
